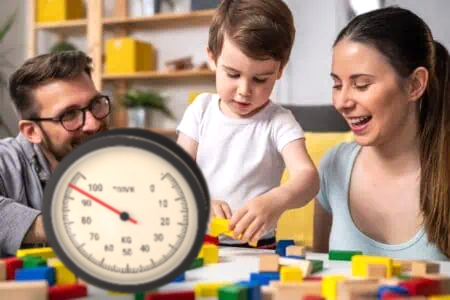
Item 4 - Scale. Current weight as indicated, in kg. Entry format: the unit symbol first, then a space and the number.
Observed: kg 95
